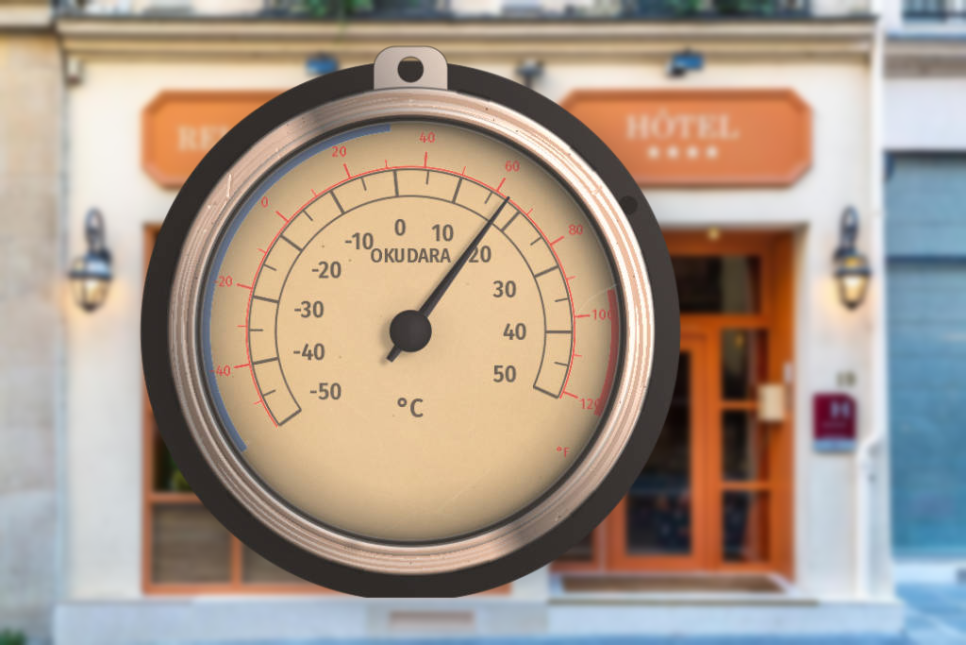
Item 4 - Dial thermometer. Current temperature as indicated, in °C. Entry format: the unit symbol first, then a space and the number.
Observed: °C 17.5
